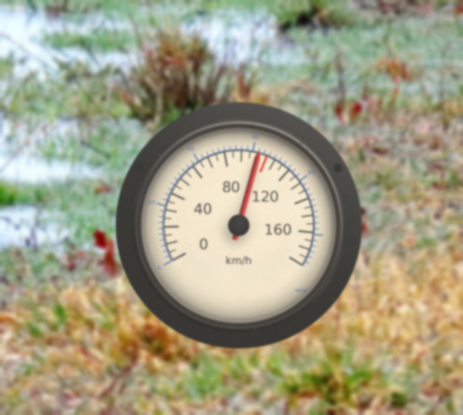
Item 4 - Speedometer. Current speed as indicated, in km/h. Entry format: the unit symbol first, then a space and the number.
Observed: km/h 100
